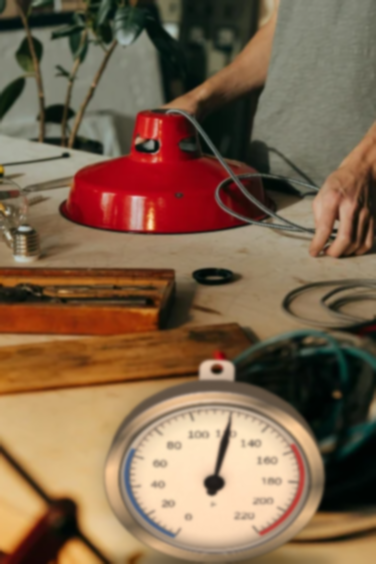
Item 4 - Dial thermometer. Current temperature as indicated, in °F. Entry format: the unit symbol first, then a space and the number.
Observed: °F 120
